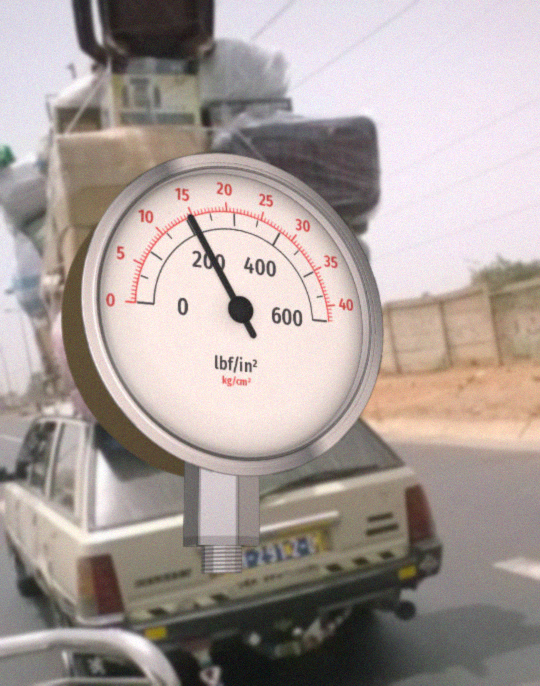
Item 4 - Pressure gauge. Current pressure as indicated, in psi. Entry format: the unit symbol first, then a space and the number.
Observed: psi 200
